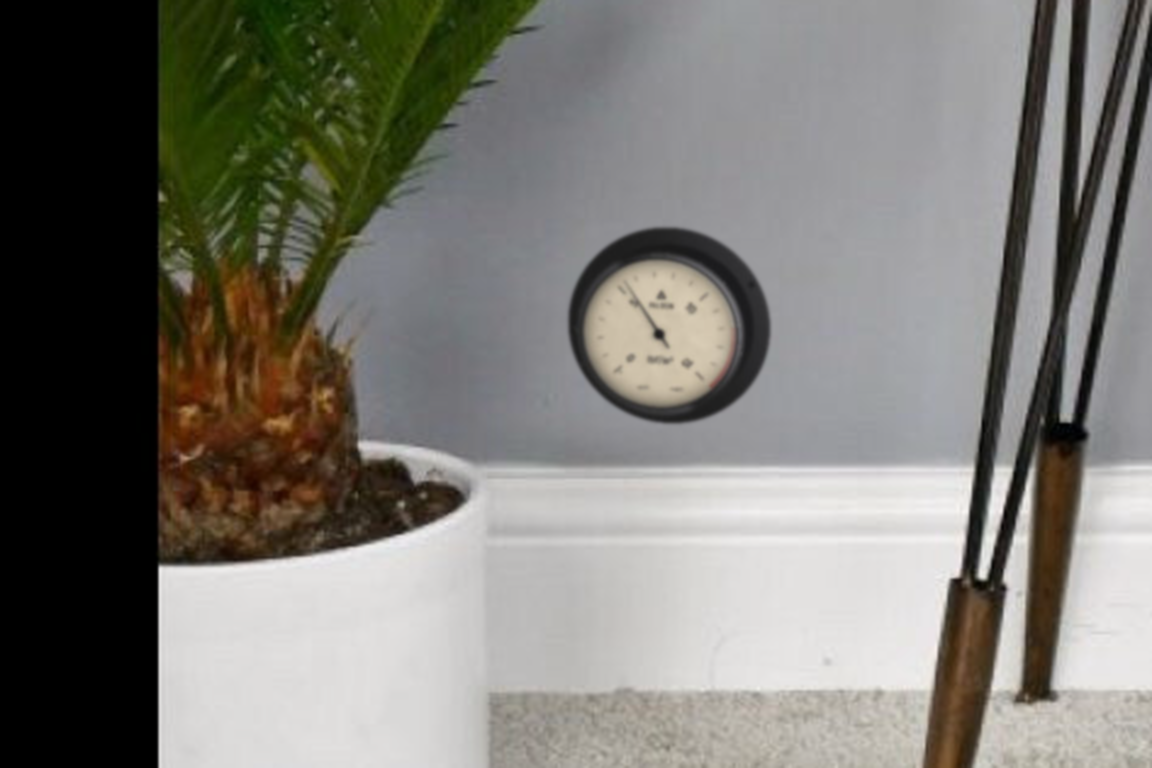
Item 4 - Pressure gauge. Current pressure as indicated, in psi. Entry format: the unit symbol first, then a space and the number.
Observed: psi 5.5
